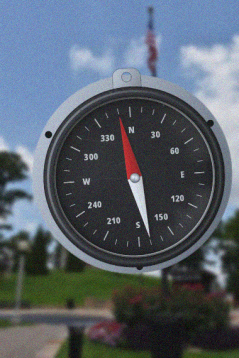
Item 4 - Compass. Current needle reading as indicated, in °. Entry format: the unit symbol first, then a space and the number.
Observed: ° 350
